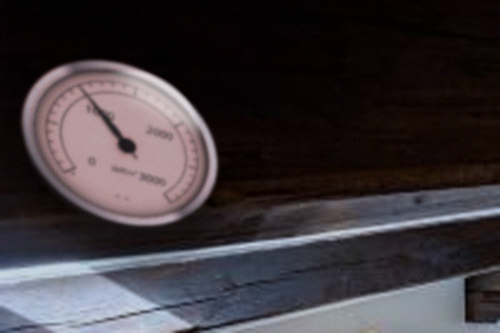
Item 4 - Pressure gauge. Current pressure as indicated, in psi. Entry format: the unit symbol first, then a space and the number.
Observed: psi 1000
